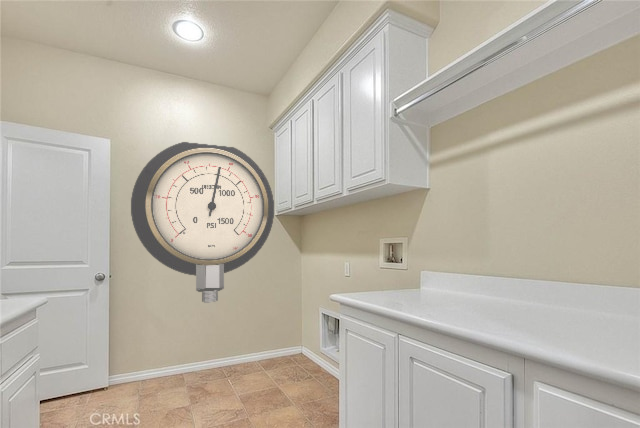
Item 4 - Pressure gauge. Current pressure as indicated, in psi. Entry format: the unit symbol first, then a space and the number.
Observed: psi 800
